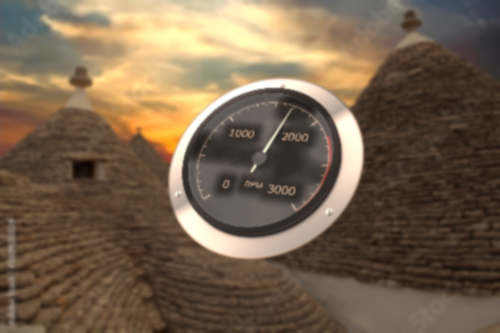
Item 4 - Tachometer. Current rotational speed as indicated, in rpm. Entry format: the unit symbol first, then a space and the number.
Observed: rpm 1700
